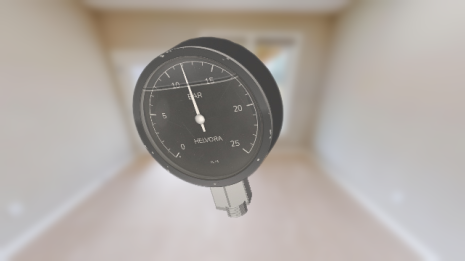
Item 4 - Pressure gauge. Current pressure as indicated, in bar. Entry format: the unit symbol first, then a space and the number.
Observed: bar 12
